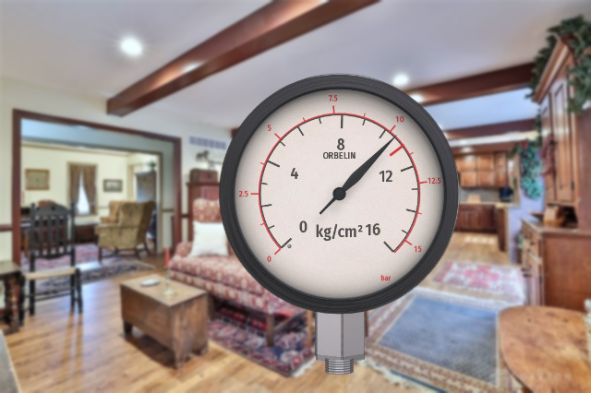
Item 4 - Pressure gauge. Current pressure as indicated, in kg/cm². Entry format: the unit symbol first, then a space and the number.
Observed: kg/cm² 10.5
